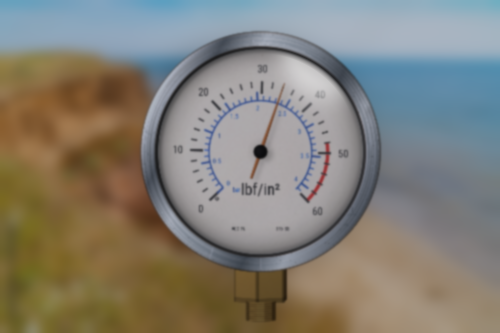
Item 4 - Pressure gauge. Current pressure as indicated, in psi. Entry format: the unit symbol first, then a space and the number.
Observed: psi 34
